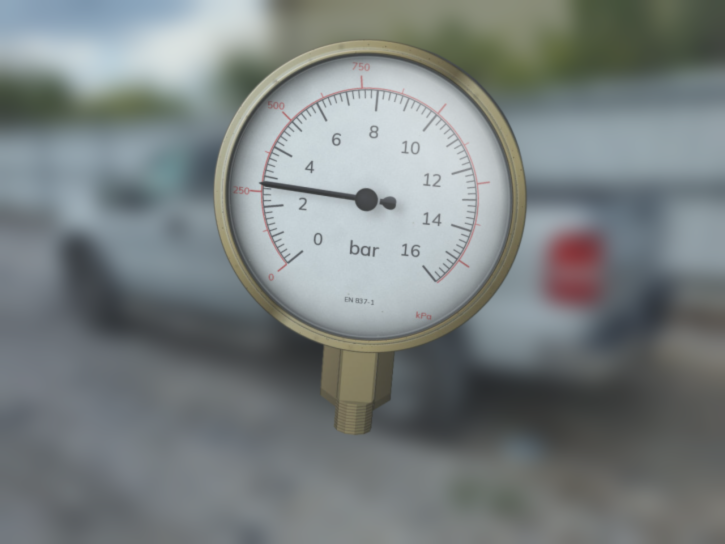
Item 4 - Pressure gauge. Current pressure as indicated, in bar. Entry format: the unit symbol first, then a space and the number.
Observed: bar 2.8
